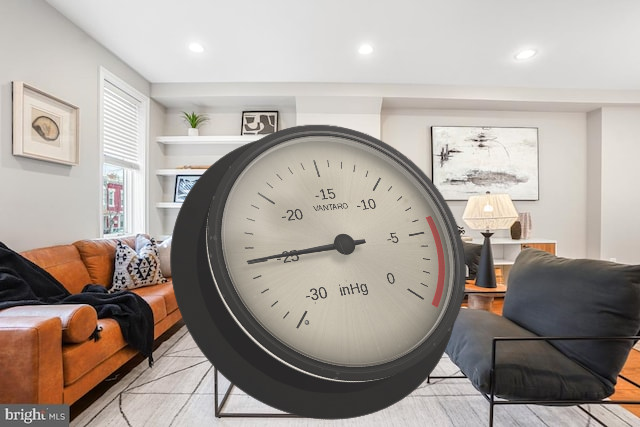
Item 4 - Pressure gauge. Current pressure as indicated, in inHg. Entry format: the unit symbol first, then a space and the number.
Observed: inHg -25
